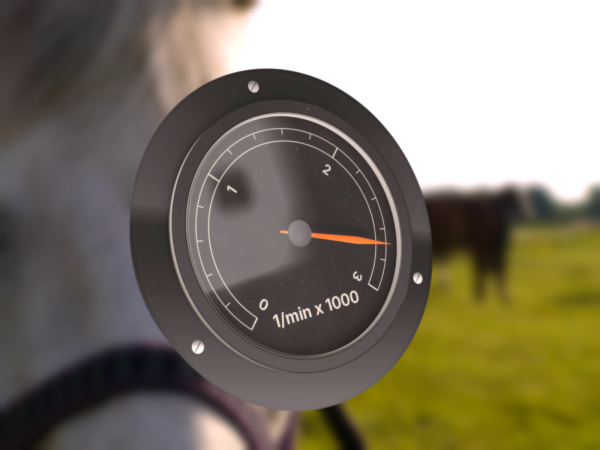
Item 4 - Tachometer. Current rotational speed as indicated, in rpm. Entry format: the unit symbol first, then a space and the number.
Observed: rpm 2700
